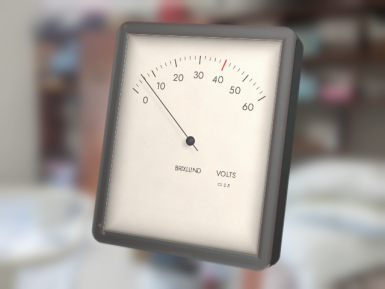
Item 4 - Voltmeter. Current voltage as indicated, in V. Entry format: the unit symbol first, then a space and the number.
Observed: V 6
